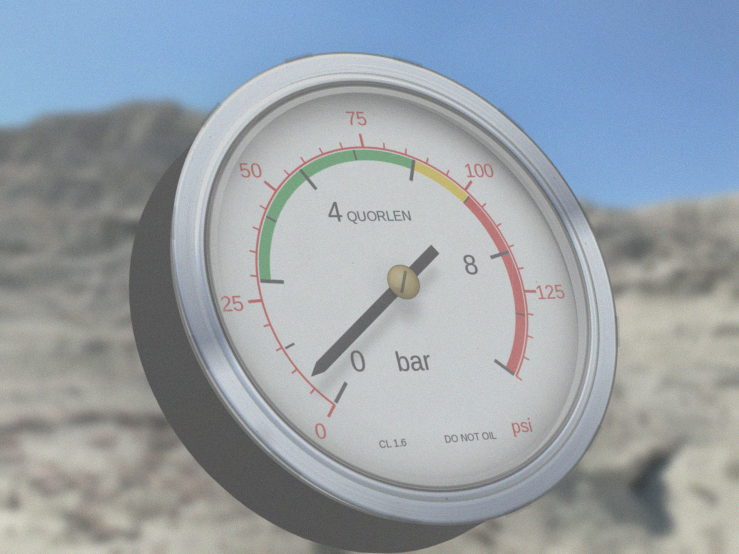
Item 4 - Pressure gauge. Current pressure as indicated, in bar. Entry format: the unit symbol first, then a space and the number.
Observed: bar 0.5
